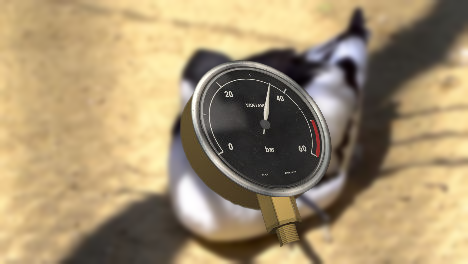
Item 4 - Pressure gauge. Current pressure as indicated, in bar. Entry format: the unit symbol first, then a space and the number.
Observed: bar 35
